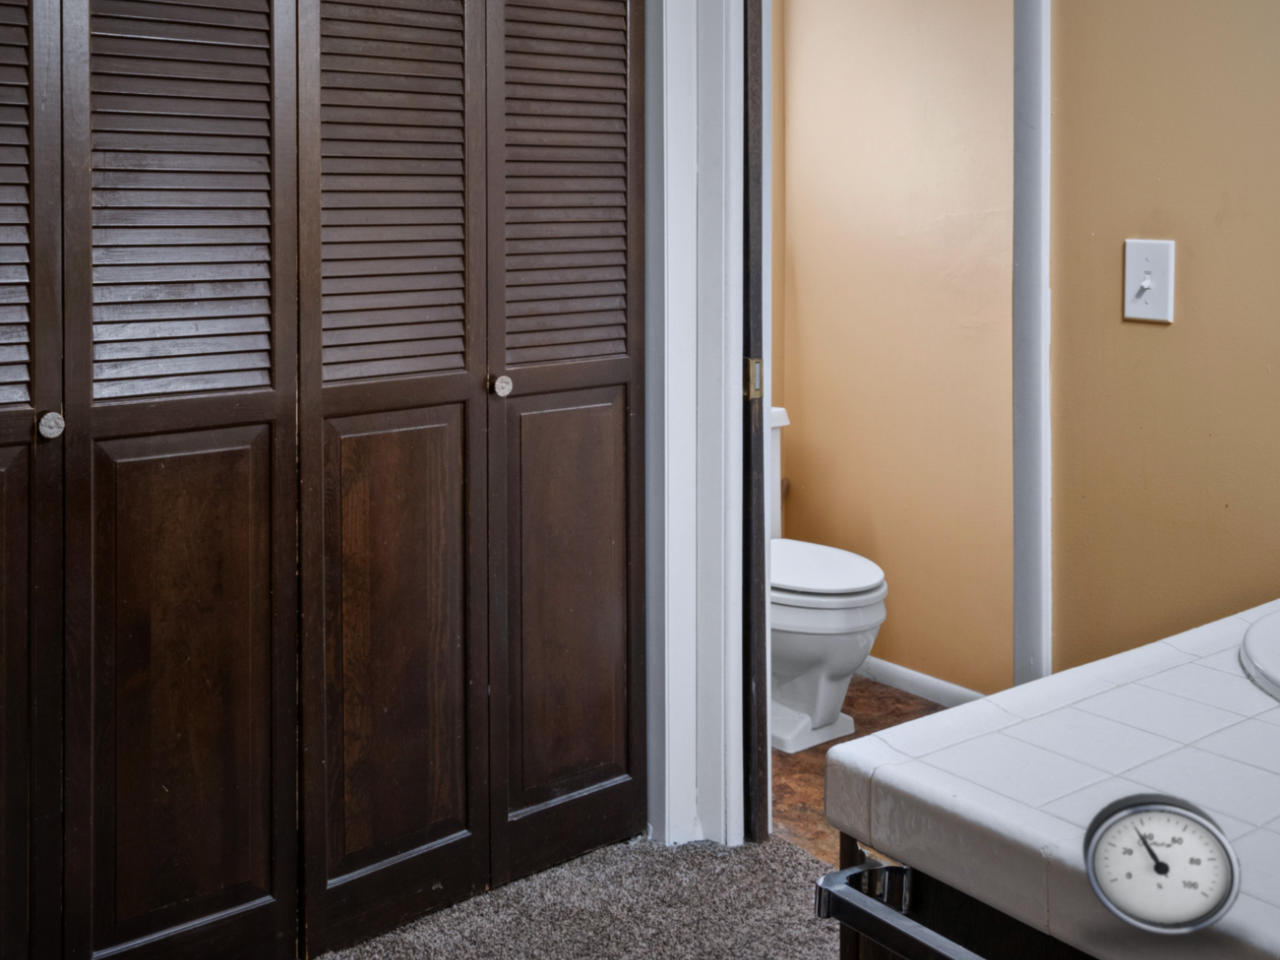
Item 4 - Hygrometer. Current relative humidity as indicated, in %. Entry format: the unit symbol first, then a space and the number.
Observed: % 36
